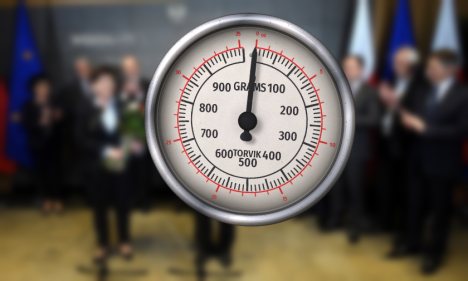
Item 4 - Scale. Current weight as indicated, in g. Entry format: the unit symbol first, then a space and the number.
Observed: g 0
